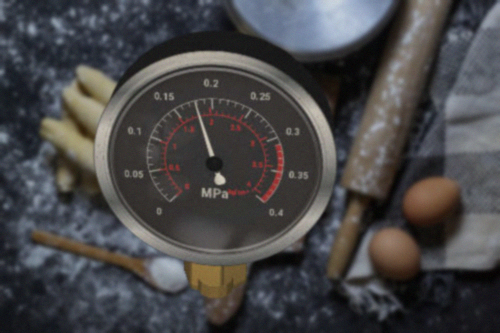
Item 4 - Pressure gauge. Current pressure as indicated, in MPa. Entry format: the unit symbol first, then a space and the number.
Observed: MPa 0.18
